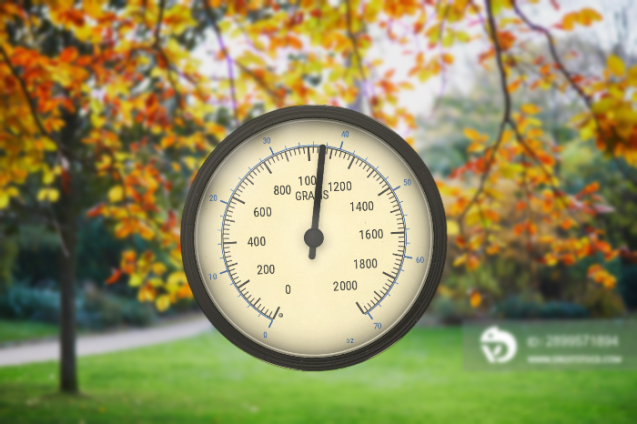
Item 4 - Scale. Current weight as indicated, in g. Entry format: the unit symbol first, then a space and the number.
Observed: g 1060
